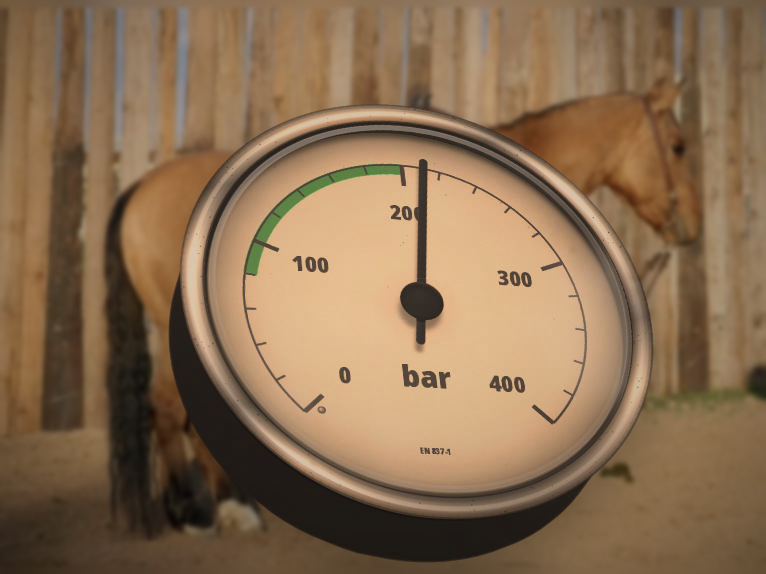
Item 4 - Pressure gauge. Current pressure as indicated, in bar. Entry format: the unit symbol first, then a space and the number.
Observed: bar 210
